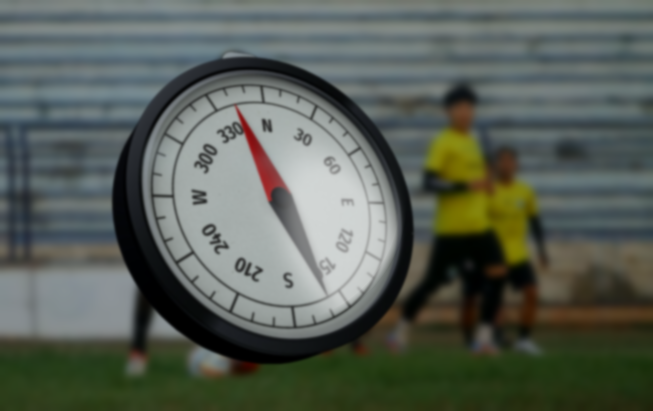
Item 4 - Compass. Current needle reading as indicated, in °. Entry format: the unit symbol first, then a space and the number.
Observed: ° 340
